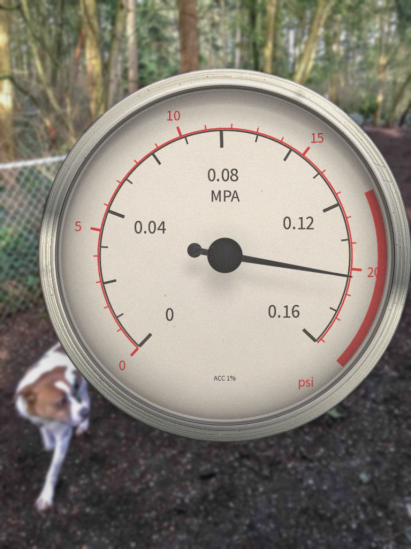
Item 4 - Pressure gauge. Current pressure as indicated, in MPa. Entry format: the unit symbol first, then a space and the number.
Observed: MPa 0.14
